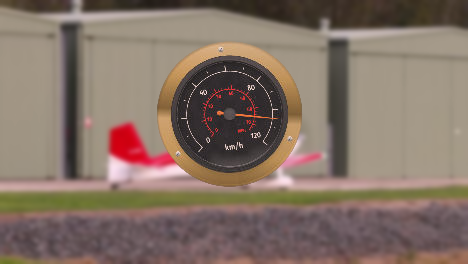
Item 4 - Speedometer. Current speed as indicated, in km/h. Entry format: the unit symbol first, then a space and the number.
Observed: km/h 105
